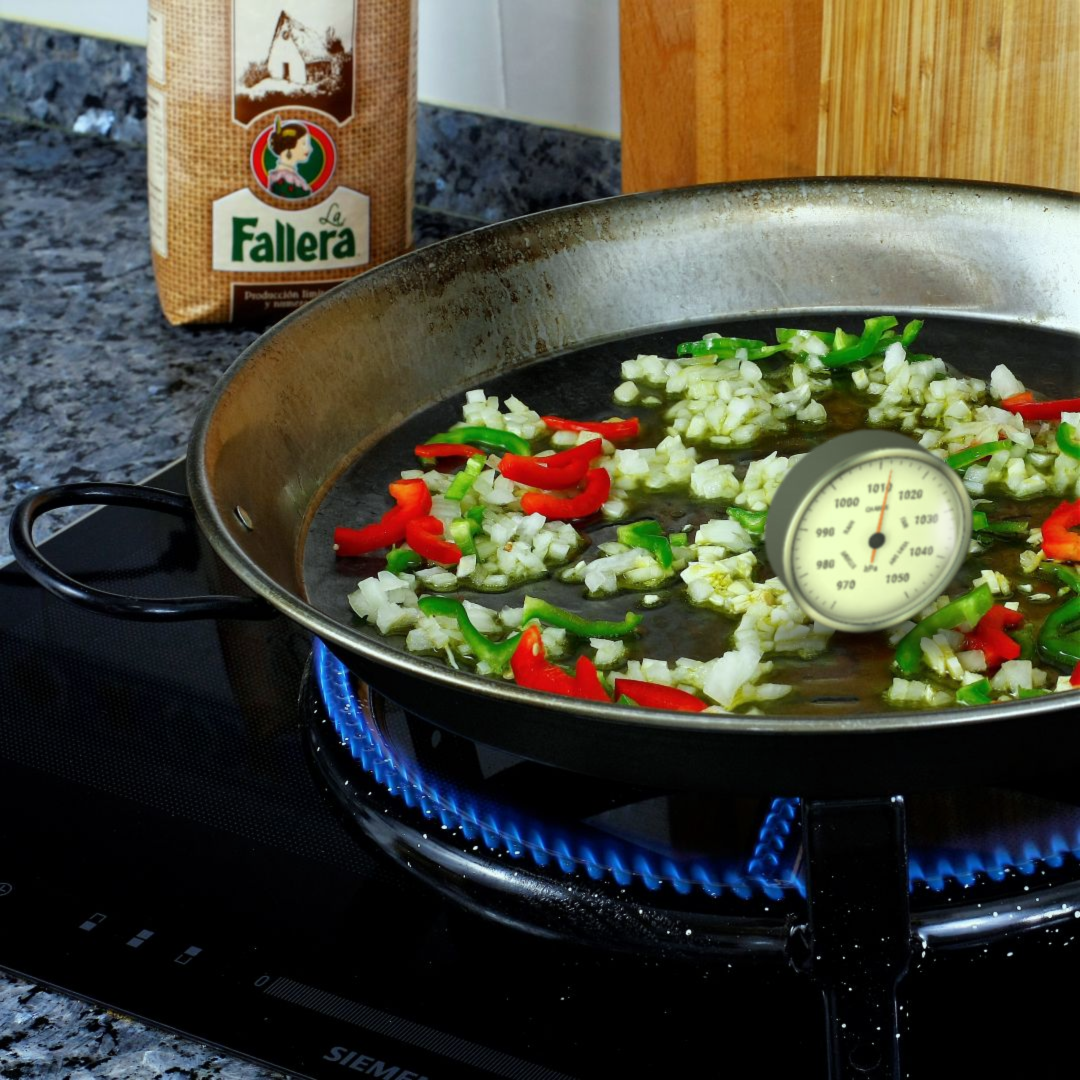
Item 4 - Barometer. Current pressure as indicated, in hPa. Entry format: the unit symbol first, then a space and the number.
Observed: hPa 1012
